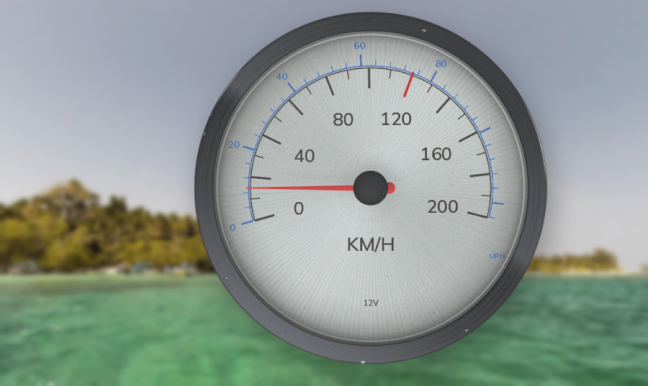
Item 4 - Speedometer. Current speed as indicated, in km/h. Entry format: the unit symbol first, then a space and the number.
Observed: km/h 15
